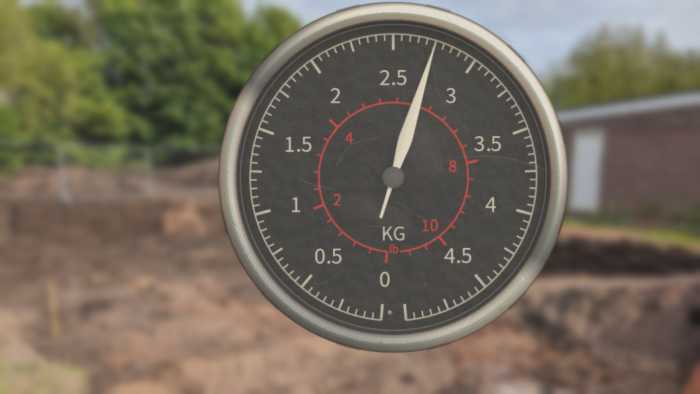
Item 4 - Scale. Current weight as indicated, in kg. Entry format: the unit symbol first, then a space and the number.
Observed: kg 2.75
